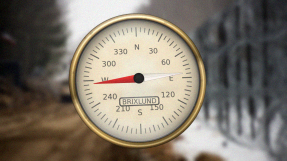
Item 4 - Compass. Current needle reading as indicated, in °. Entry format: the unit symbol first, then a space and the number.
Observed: ° 265
